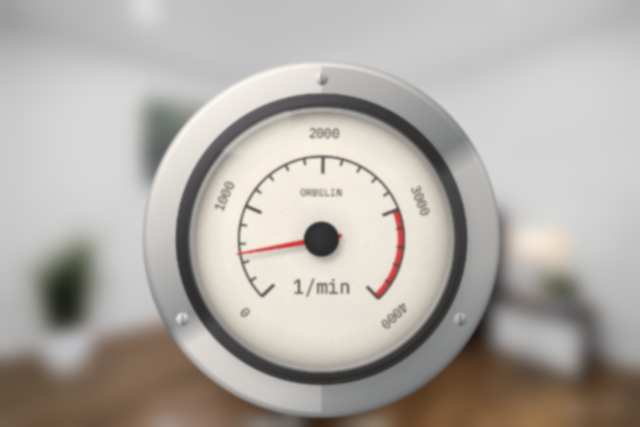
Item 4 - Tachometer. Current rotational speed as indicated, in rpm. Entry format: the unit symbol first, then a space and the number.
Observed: rpm 500
